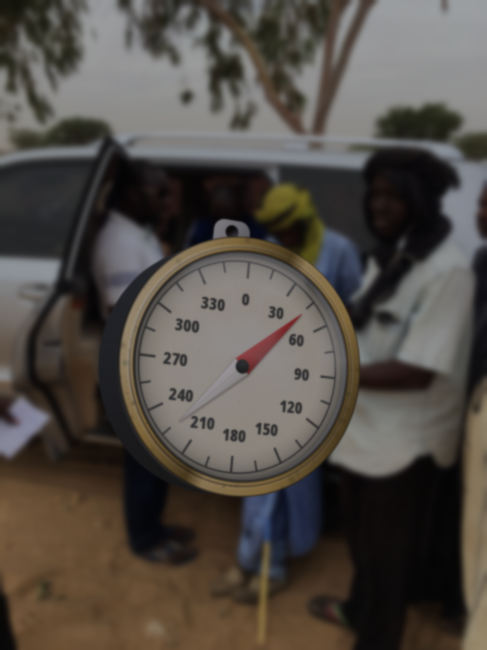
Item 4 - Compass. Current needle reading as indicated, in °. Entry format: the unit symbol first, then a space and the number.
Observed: ° 45
